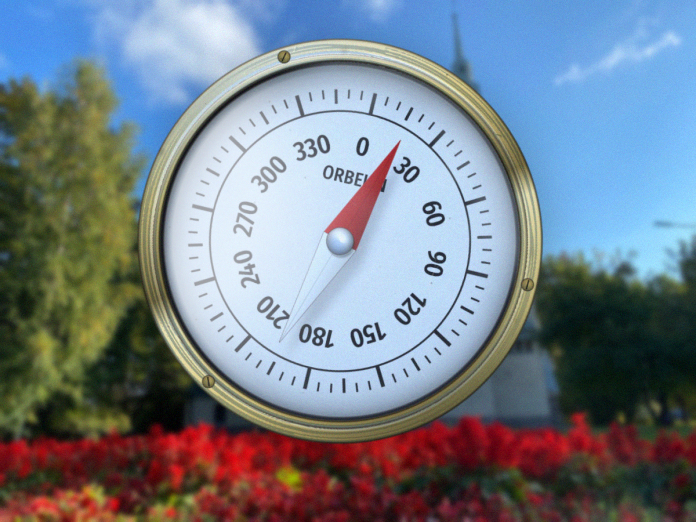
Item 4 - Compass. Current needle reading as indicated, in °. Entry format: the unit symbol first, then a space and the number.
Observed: ° 17.5
